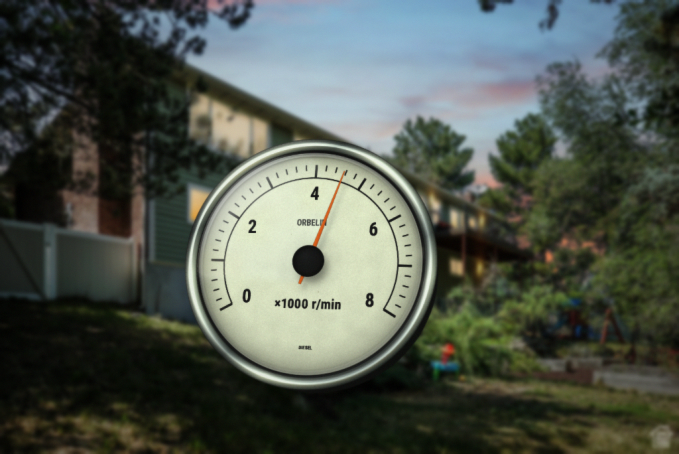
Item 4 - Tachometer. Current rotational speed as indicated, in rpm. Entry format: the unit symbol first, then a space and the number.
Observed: rpm 4600
